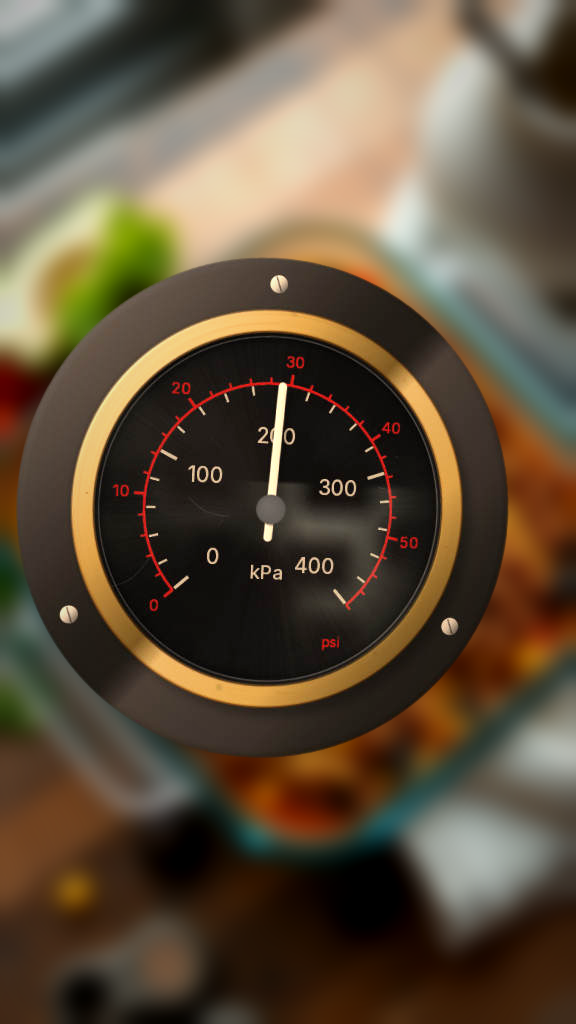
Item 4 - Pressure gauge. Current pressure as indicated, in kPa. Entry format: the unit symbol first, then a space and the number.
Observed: kPa 200
